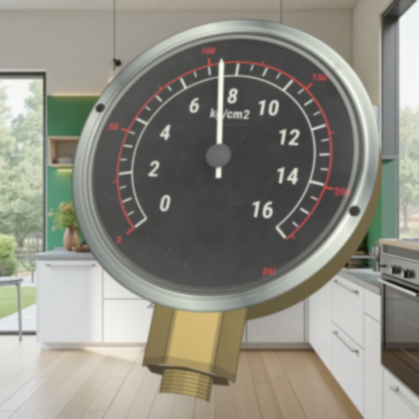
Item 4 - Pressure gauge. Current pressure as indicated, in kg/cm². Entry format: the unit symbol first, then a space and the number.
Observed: kg/cm² 7.5
